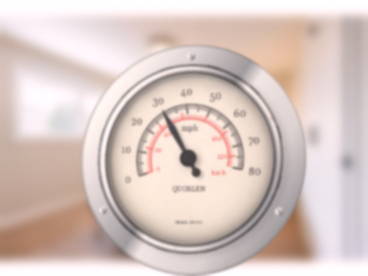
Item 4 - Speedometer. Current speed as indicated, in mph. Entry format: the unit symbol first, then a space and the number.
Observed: mph 30
